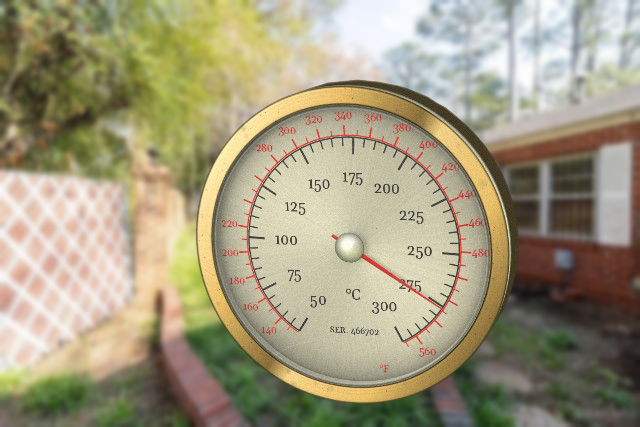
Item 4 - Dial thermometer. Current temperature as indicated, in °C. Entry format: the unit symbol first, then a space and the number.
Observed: °C 275
